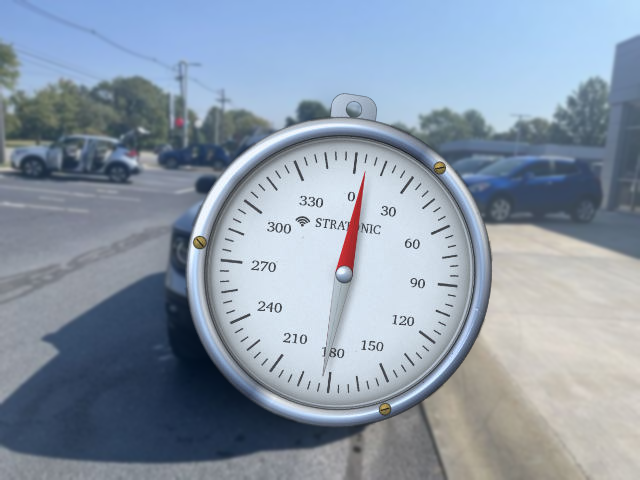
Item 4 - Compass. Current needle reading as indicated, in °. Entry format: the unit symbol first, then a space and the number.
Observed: ° 5
